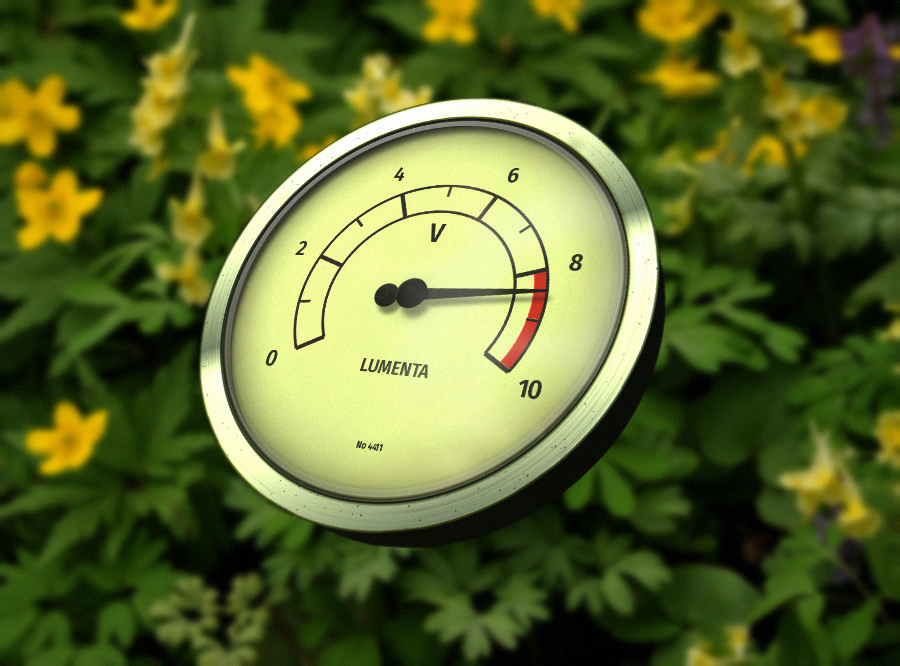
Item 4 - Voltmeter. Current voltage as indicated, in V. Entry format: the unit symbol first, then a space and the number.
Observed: V 8.5
